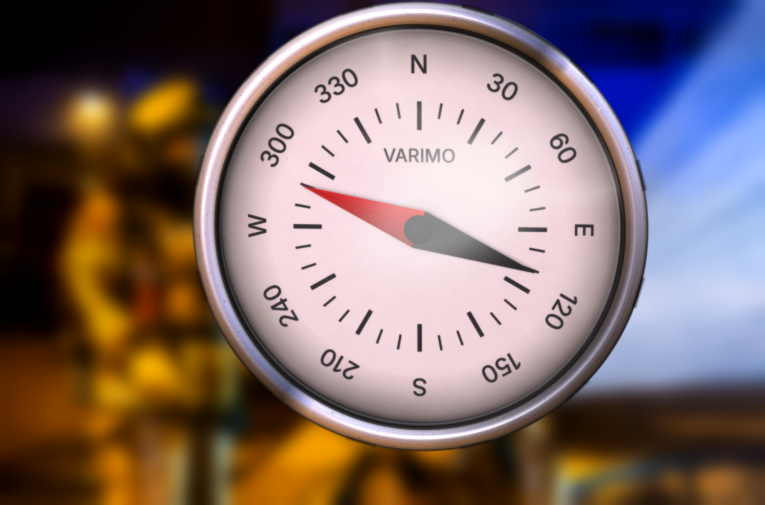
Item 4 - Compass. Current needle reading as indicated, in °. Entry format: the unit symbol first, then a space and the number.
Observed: ° 290
